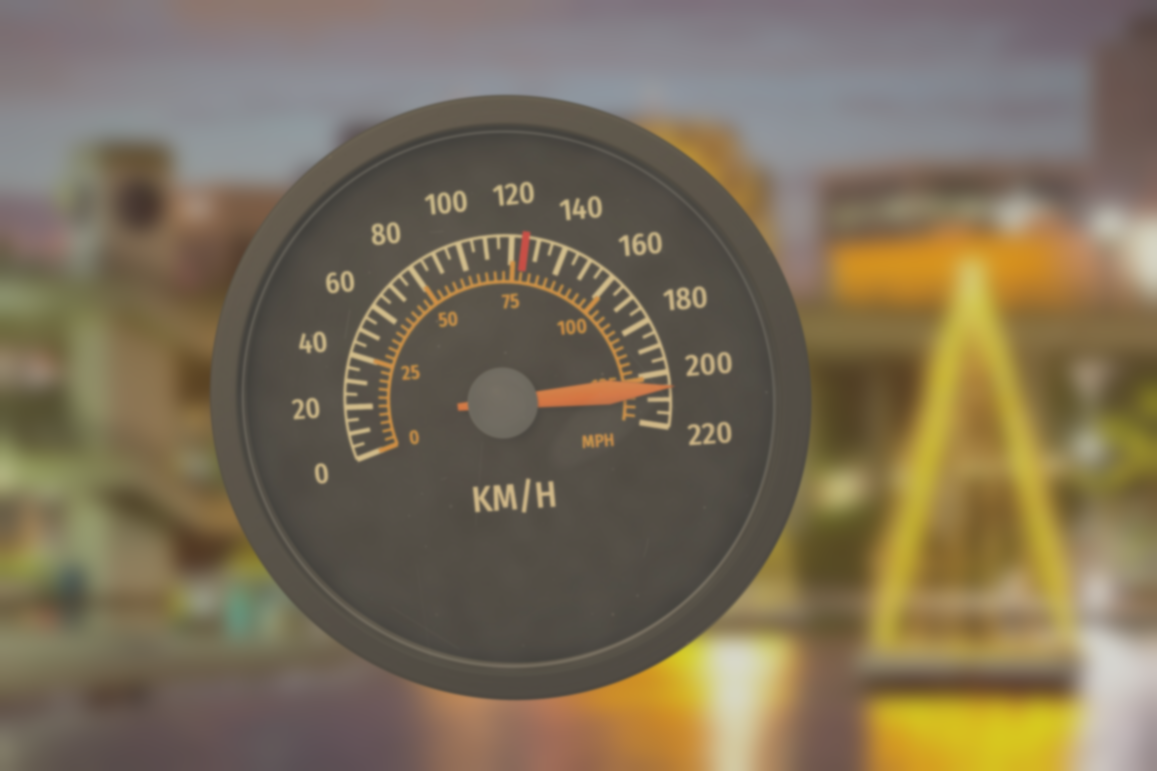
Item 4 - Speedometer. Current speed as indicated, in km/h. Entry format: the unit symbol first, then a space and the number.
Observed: km/h 205
